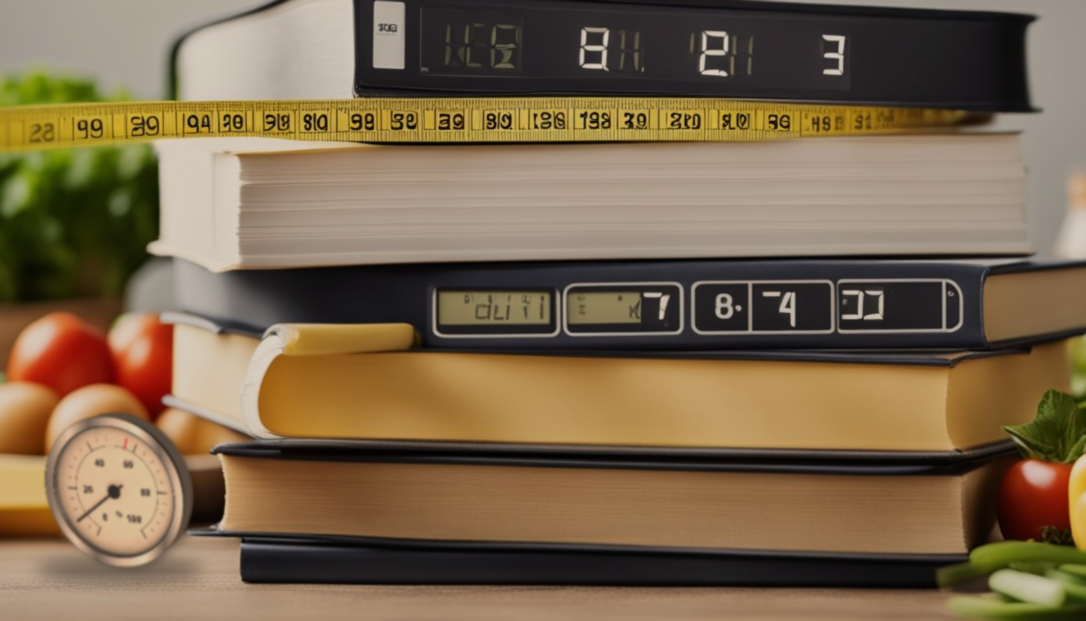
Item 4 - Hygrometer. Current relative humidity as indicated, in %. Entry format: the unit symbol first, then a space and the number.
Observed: % 8
